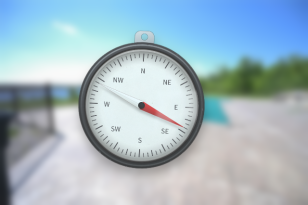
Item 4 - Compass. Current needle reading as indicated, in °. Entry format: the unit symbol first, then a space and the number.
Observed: ° 115
